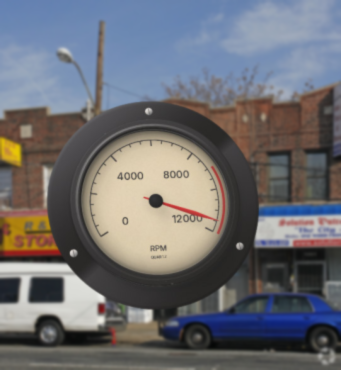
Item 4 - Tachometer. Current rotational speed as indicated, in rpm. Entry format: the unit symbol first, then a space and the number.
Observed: rpm 11500
